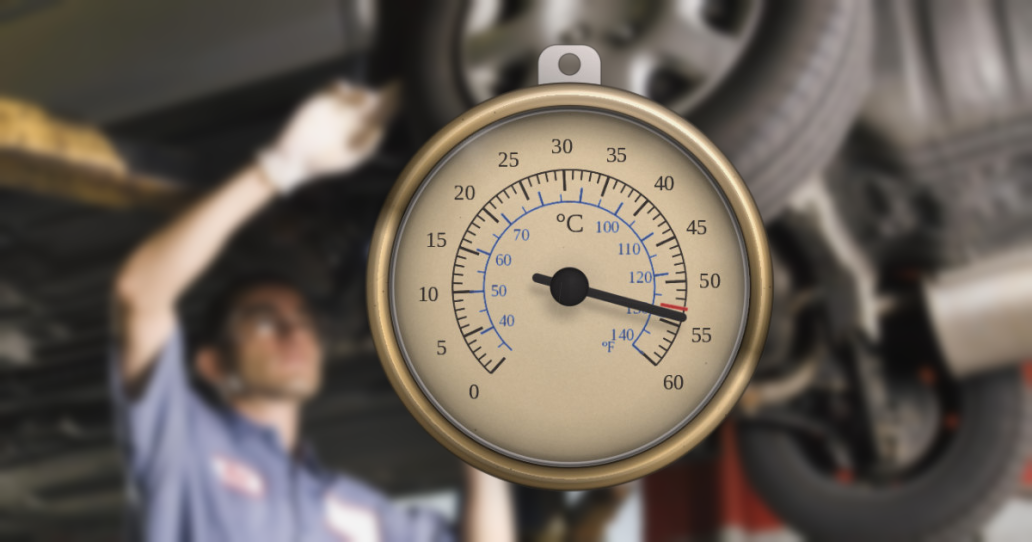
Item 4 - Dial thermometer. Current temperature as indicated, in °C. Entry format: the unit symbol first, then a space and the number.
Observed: °C 54
